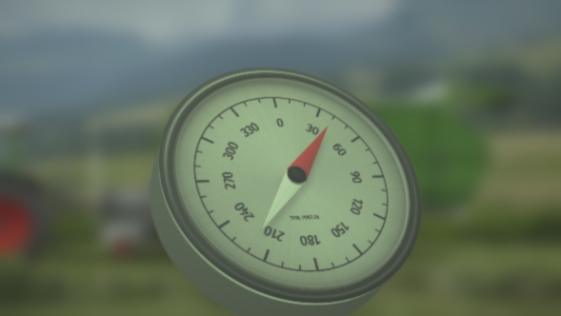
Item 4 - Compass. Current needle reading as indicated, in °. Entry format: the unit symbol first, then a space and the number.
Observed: ° 40
